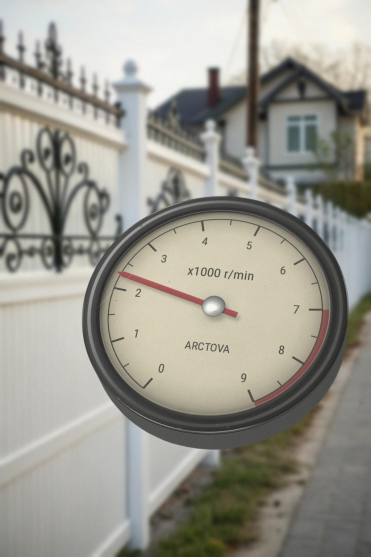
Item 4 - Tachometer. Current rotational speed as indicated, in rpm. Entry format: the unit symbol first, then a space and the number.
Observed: rpm 2250
